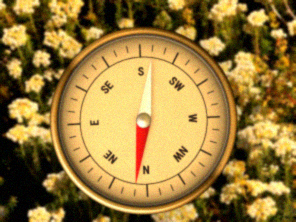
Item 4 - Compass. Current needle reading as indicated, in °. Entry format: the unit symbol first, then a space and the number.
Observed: ° 10
